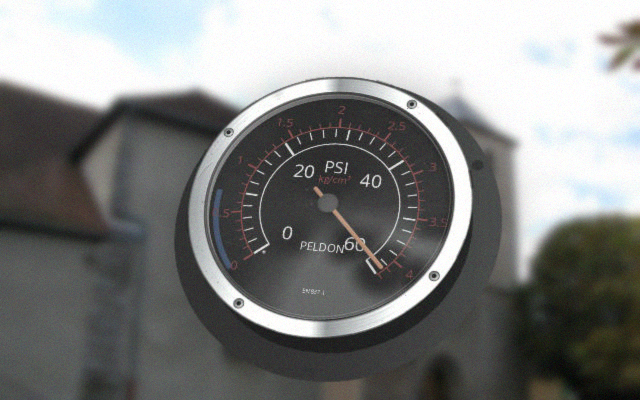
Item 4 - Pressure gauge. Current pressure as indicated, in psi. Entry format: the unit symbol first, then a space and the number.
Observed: psi 59
